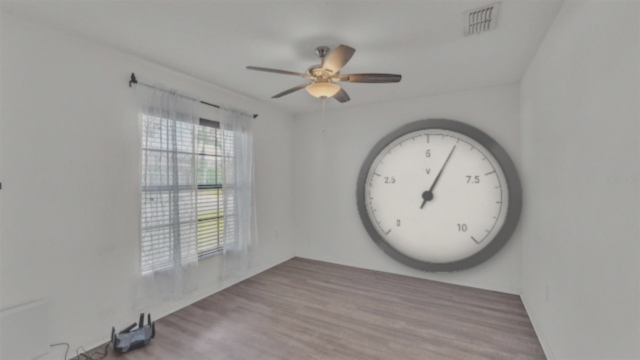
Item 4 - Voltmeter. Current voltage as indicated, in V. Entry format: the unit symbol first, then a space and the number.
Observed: V 6
